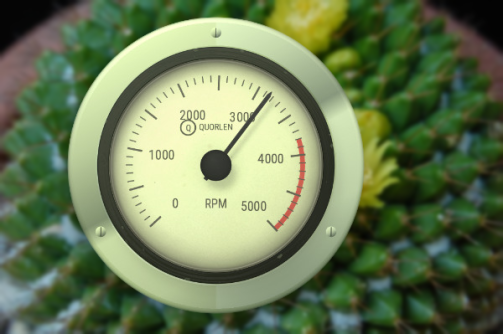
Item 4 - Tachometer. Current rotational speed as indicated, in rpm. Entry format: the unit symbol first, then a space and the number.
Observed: rpm 3150
